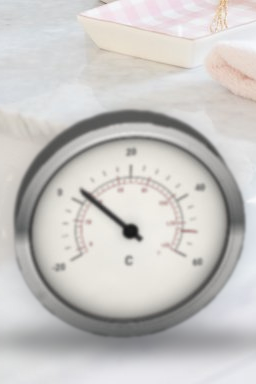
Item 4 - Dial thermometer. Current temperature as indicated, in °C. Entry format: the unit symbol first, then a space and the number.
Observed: °C 4
